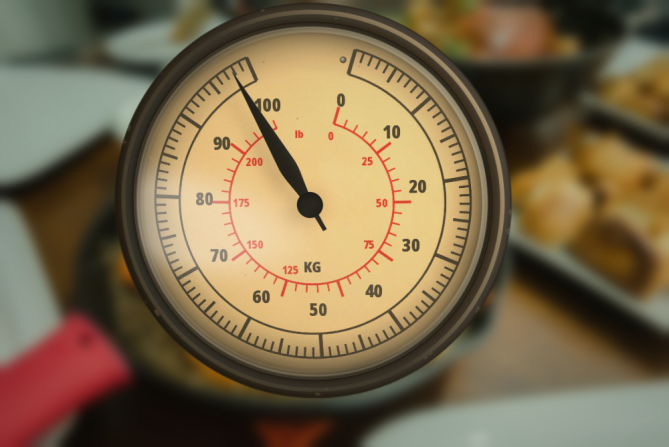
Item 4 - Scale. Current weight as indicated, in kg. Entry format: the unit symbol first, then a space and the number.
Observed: kg 98
